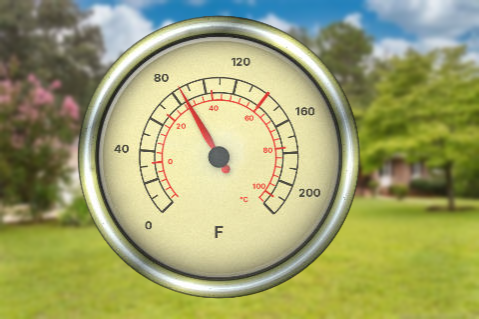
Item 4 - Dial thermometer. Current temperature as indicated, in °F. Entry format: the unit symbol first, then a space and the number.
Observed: °F 85
